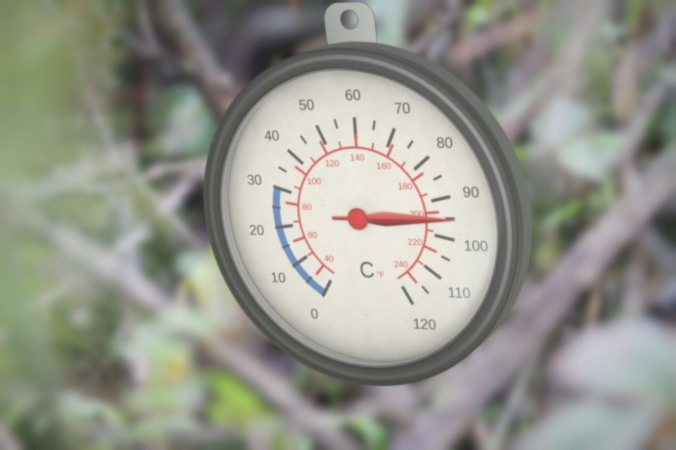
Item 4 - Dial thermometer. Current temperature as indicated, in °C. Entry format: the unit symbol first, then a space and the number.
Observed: °C 95
